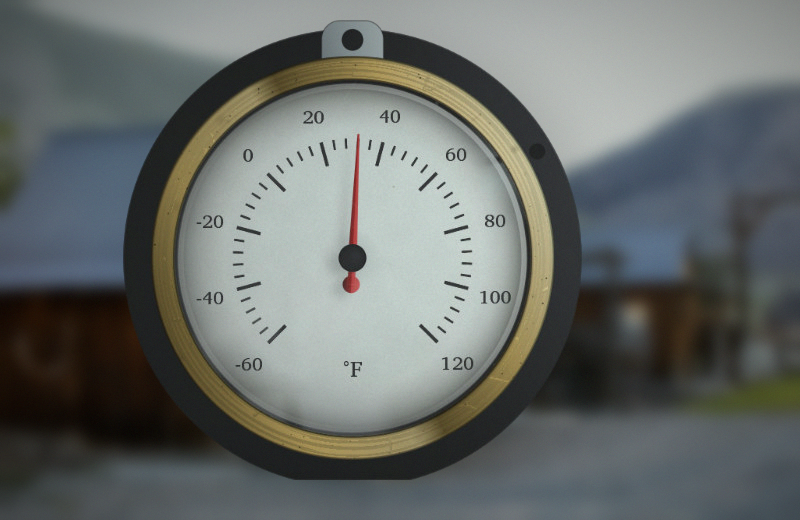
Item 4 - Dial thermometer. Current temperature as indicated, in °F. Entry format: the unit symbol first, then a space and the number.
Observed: °F 32
